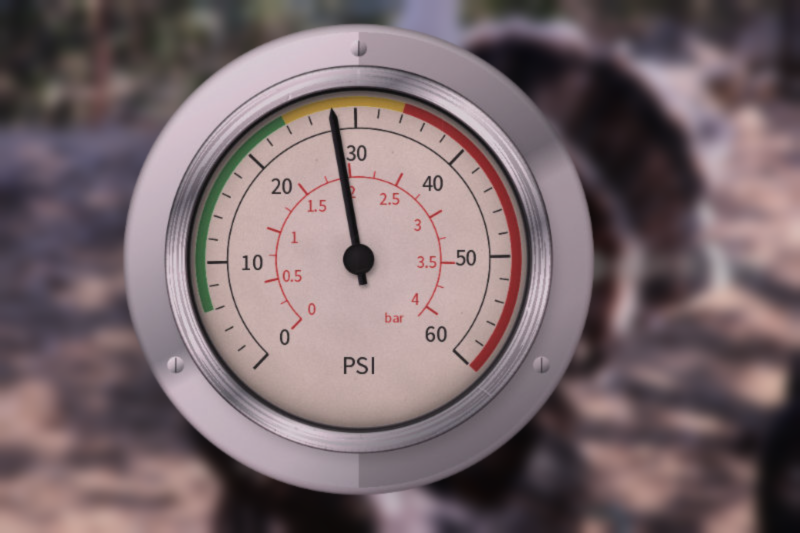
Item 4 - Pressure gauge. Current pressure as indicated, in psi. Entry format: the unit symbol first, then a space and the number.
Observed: psi 28
